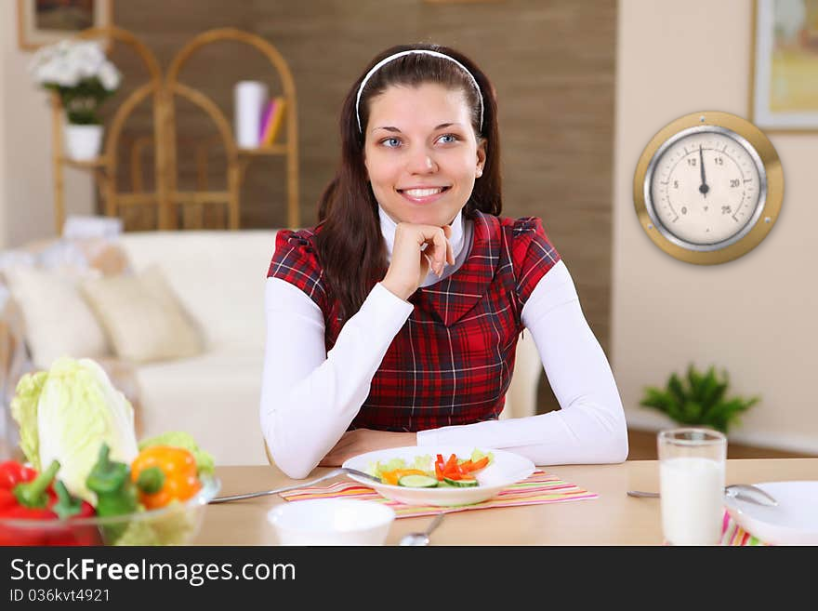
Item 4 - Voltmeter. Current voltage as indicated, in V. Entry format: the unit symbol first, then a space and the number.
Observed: V 12
